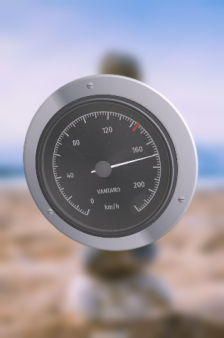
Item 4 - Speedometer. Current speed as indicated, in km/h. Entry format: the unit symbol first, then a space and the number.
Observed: km/h 170
